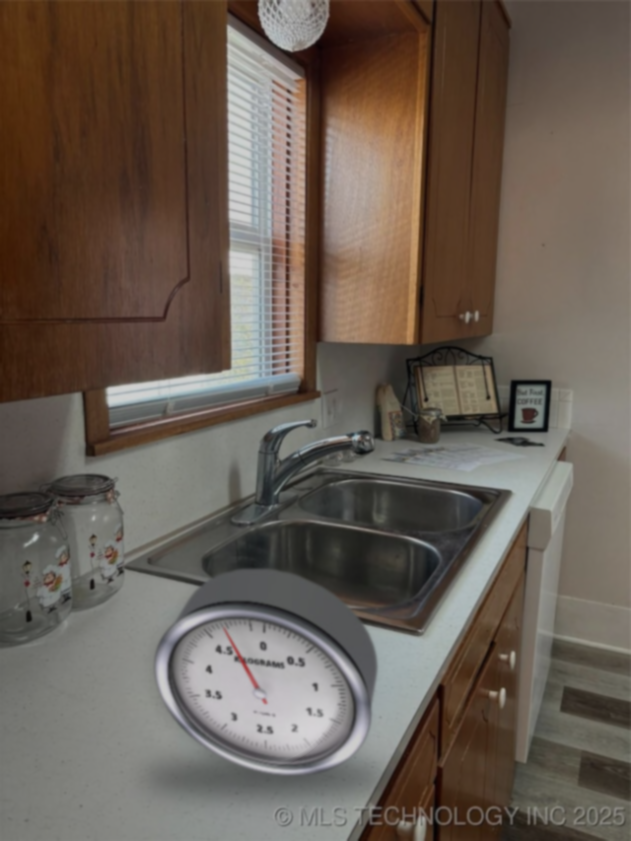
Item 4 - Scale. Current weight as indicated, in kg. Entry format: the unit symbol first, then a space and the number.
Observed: kg 4.75
